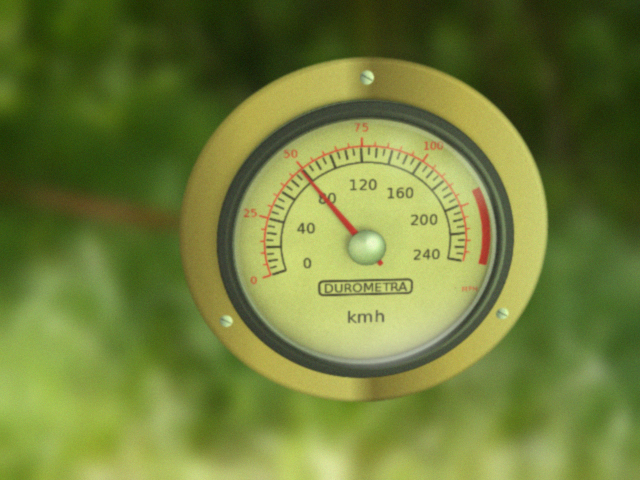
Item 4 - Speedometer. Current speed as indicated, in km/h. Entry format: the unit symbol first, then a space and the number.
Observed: km/h 80
